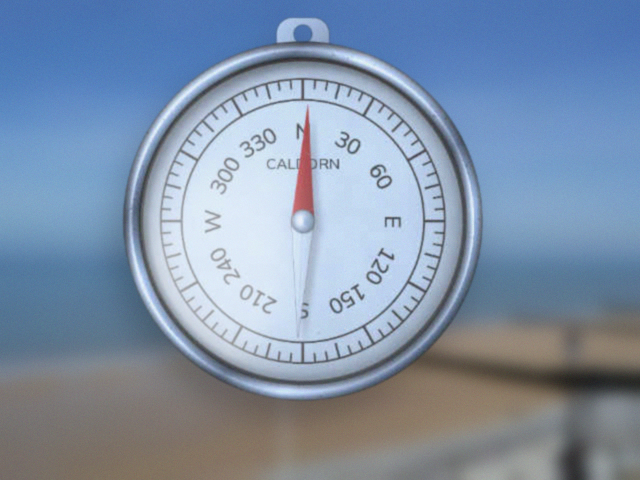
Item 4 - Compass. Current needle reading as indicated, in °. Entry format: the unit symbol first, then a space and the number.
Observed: ° 2.5
